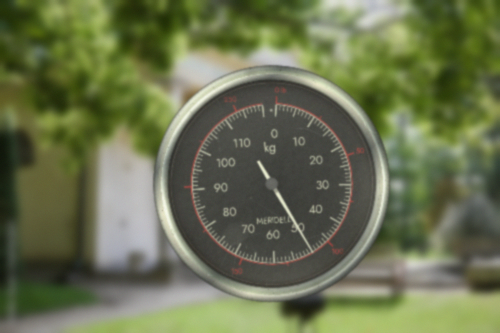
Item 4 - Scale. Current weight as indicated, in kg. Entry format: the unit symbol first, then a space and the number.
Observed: kg 50
